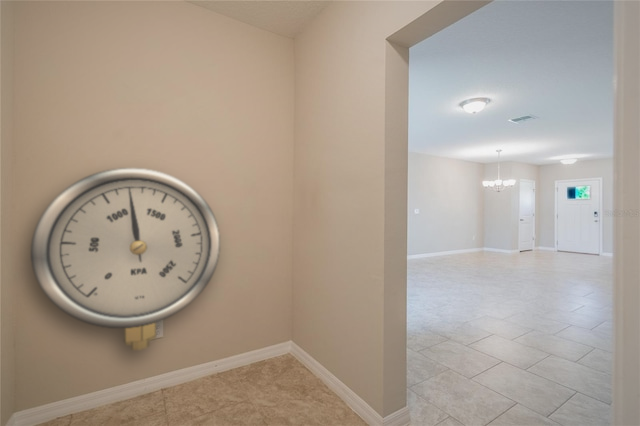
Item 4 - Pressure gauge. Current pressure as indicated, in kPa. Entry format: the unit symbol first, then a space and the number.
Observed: kPa 1200
